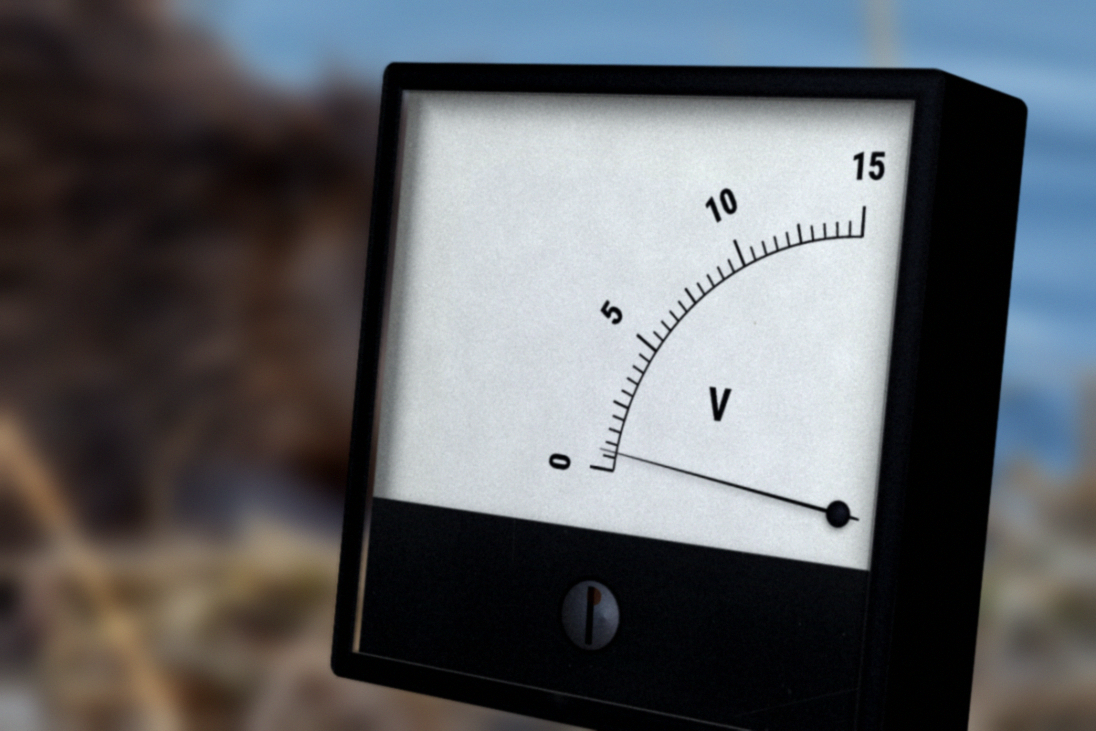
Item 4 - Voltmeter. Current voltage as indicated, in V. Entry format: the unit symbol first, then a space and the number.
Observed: V 0.75
